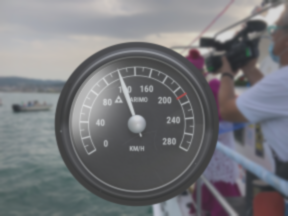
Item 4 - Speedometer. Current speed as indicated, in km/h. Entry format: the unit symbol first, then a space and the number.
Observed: km/h 120
